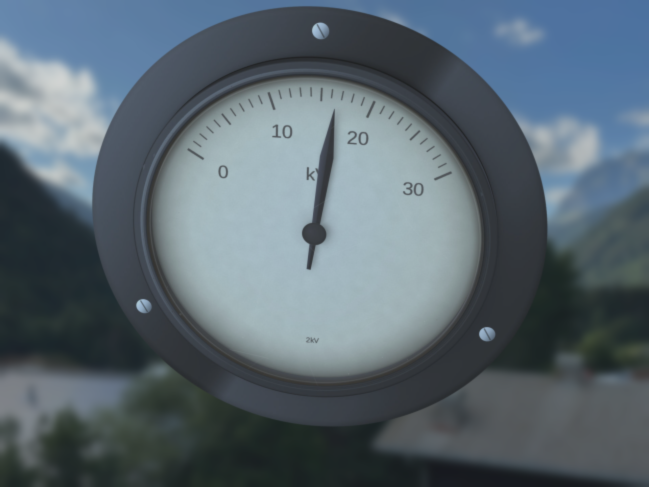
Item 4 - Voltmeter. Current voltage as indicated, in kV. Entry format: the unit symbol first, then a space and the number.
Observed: kV 16.5
